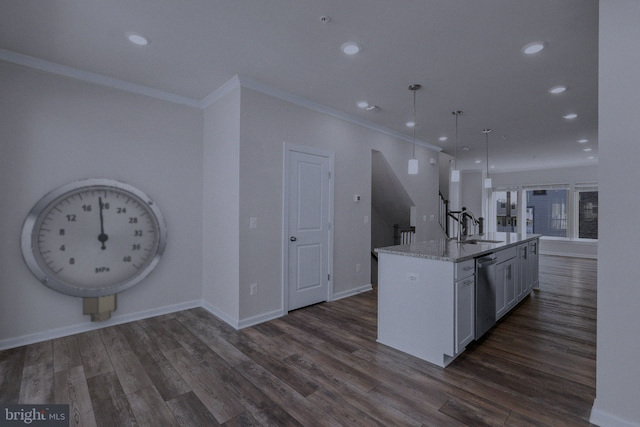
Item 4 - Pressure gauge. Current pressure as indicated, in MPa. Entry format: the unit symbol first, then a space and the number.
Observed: MPa 19
